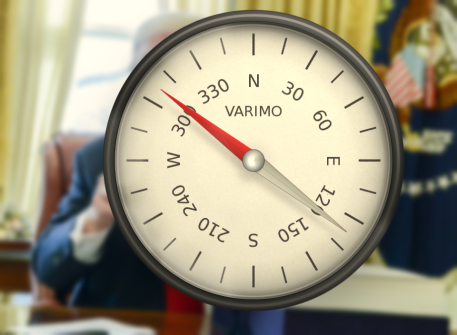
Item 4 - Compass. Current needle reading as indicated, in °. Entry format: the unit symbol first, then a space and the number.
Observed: ° 307.5
